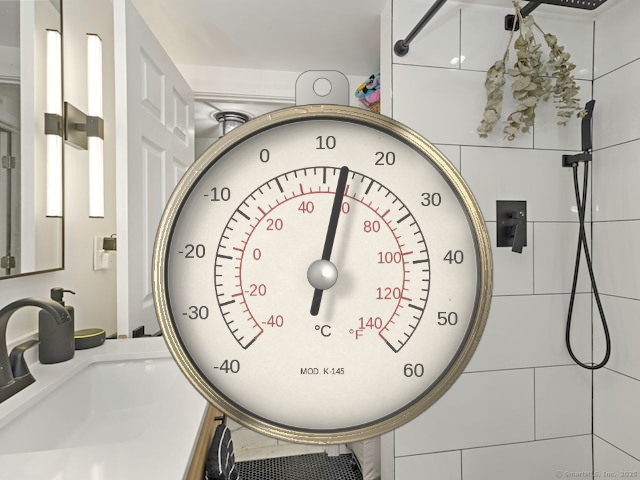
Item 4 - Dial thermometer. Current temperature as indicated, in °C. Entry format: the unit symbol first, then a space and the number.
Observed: °C 14
